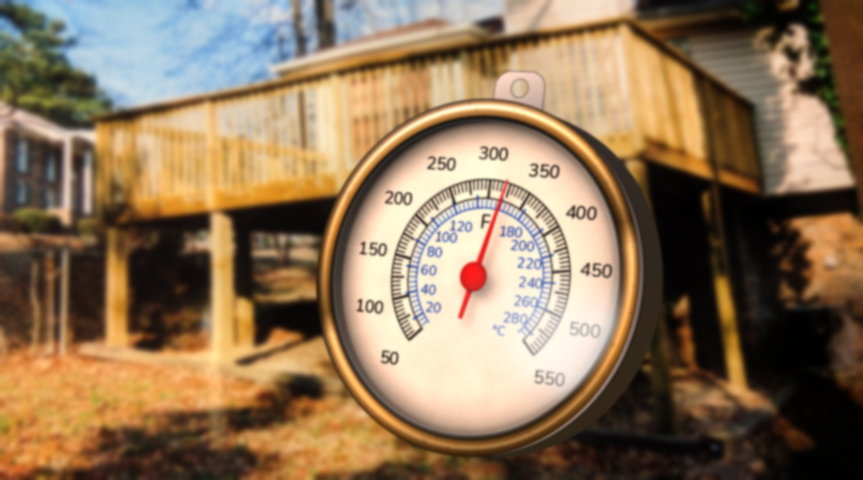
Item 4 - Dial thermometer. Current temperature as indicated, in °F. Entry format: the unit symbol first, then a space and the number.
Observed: °F 325
